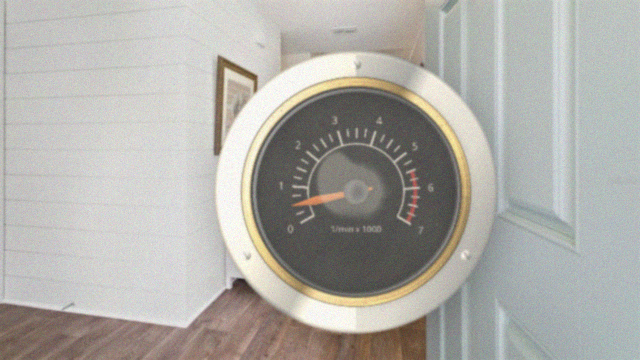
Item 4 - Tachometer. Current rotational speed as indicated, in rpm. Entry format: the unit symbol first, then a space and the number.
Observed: rpm 500
